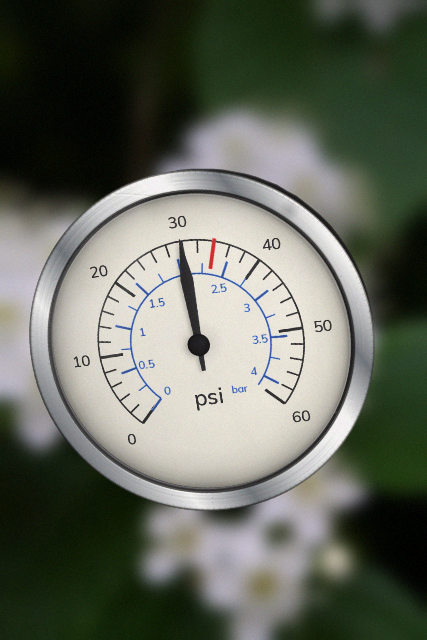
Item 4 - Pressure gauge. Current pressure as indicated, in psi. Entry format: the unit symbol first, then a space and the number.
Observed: psi 30
